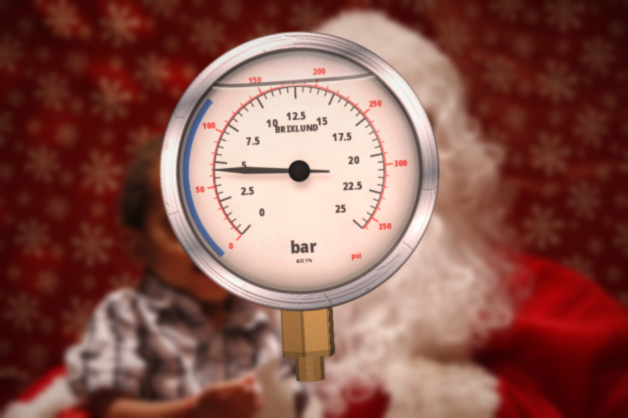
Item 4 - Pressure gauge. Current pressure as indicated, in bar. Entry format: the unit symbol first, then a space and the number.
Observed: bar 4.5
